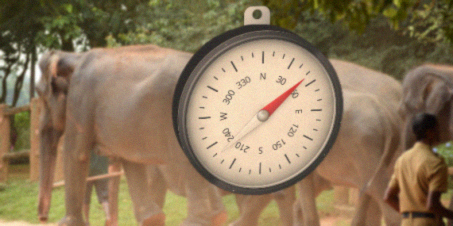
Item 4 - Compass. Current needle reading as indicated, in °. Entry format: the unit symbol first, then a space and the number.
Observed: ° 50
